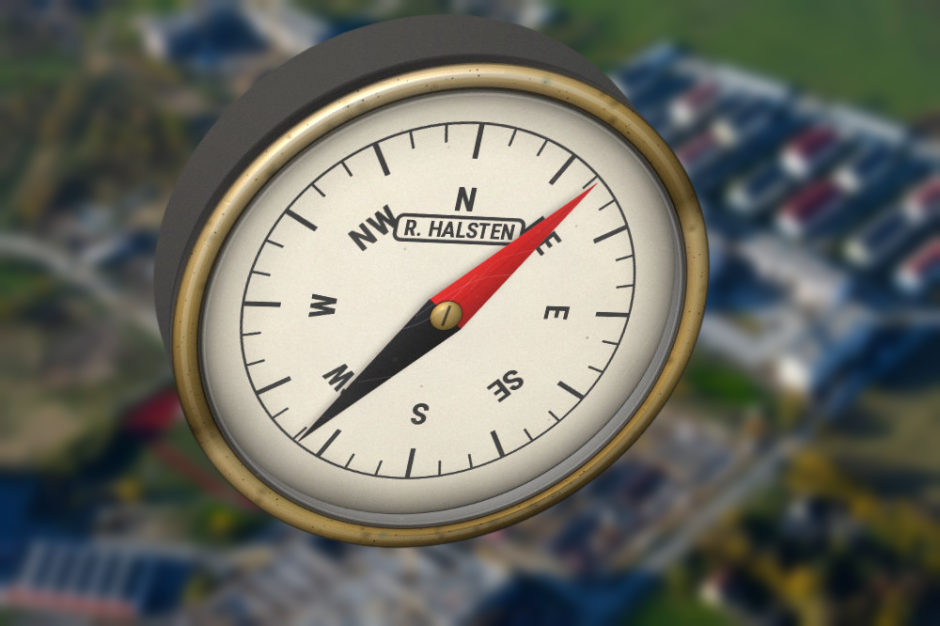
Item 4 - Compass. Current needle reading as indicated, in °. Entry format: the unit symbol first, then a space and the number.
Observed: ° 40
